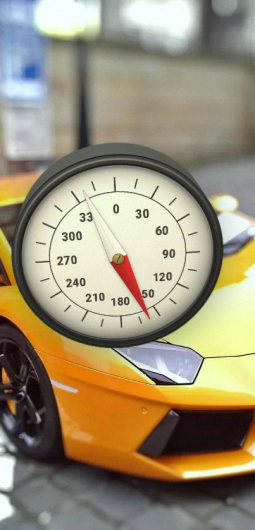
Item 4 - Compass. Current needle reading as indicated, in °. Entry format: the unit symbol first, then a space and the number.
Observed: ° 157.5
